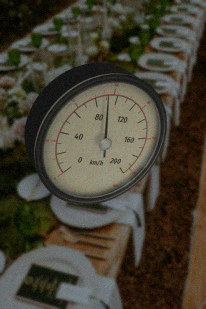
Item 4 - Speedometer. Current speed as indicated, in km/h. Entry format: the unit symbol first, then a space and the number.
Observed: km/h 90
